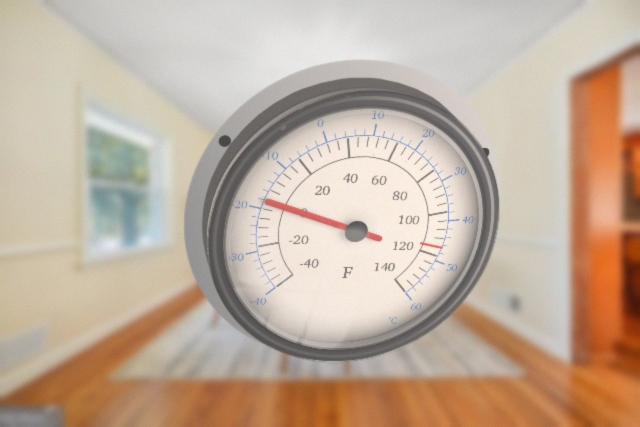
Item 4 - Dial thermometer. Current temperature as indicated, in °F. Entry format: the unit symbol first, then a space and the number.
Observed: °F 0
